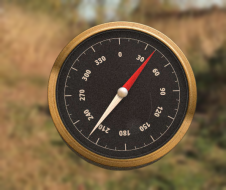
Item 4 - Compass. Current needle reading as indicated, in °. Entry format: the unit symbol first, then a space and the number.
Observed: ° 40
